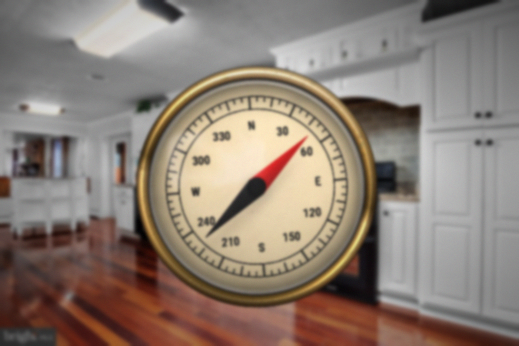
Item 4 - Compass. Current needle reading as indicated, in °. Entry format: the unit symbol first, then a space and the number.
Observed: ° 50
